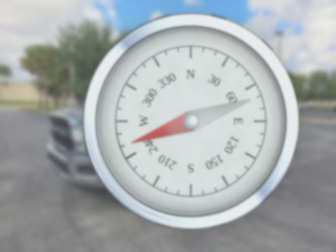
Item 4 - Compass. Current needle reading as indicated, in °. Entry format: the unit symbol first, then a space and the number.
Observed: ° 250
